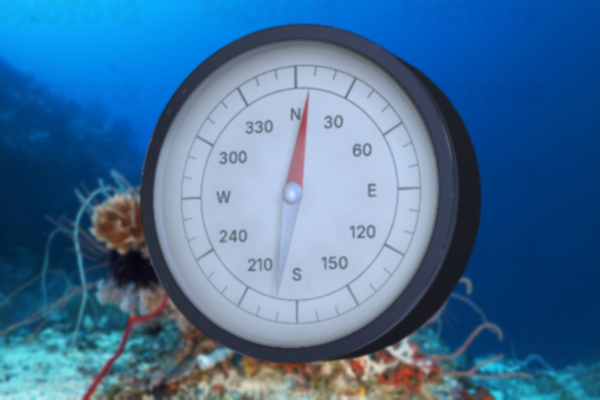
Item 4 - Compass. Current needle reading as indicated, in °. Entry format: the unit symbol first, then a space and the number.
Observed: ° 10
